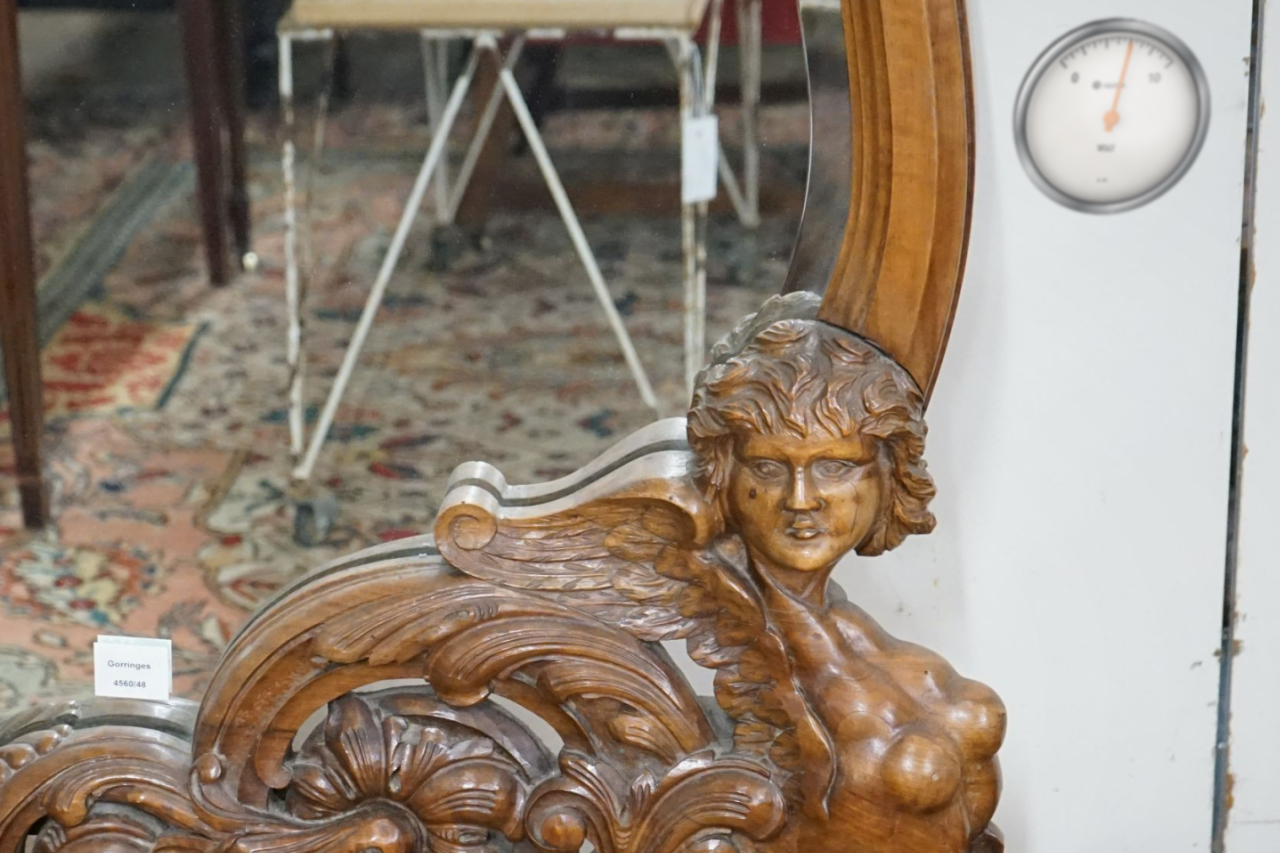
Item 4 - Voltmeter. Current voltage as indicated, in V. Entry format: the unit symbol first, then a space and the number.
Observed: V 6
